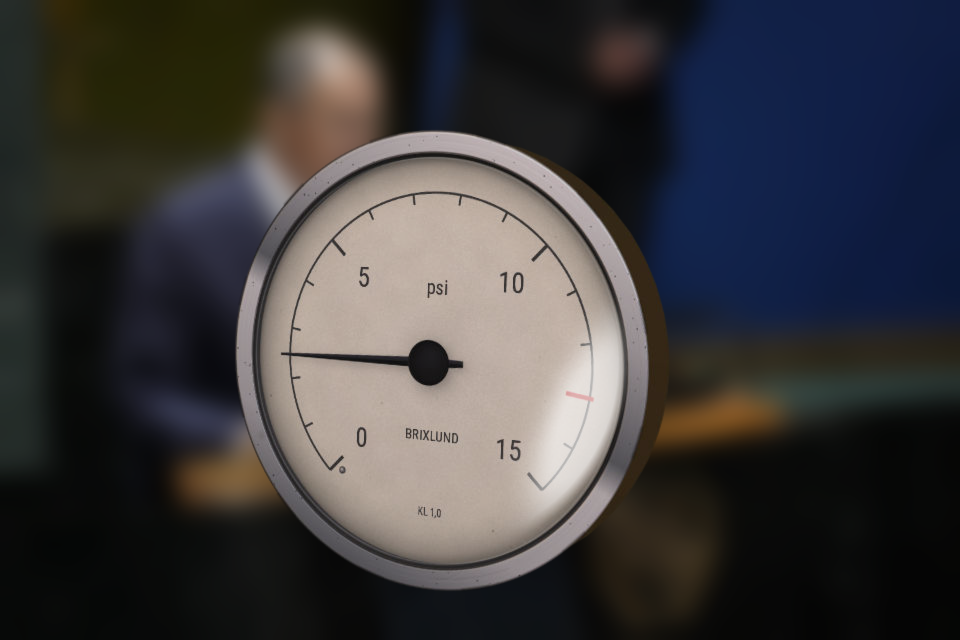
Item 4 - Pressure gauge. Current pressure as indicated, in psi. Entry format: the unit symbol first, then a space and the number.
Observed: psi 2.5
